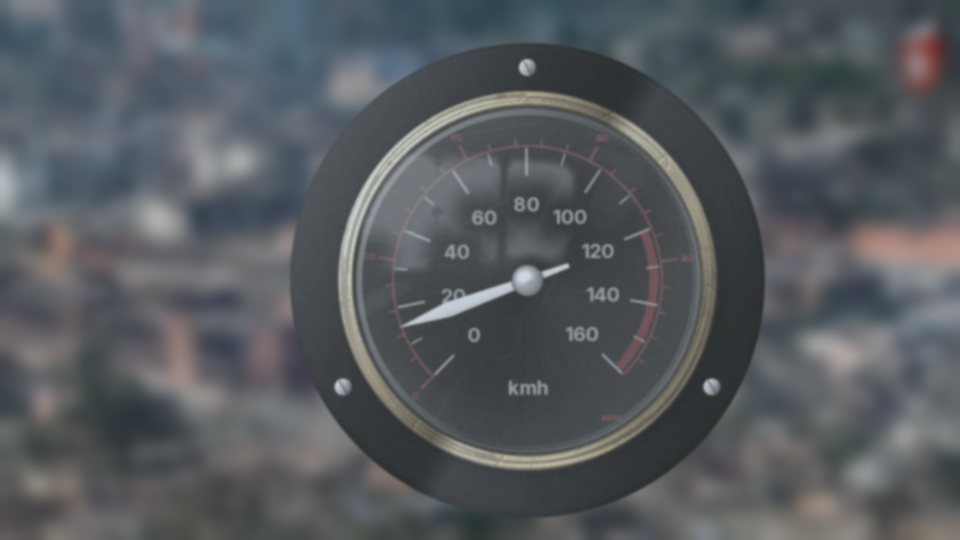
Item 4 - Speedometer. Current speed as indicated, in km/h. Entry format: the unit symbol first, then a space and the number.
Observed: km/h 15
